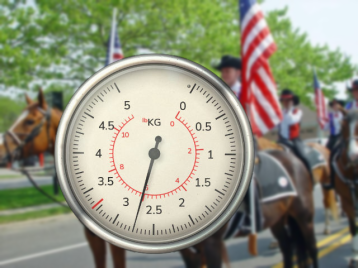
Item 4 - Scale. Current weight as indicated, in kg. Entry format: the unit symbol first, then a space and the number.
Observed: kg 2.75
